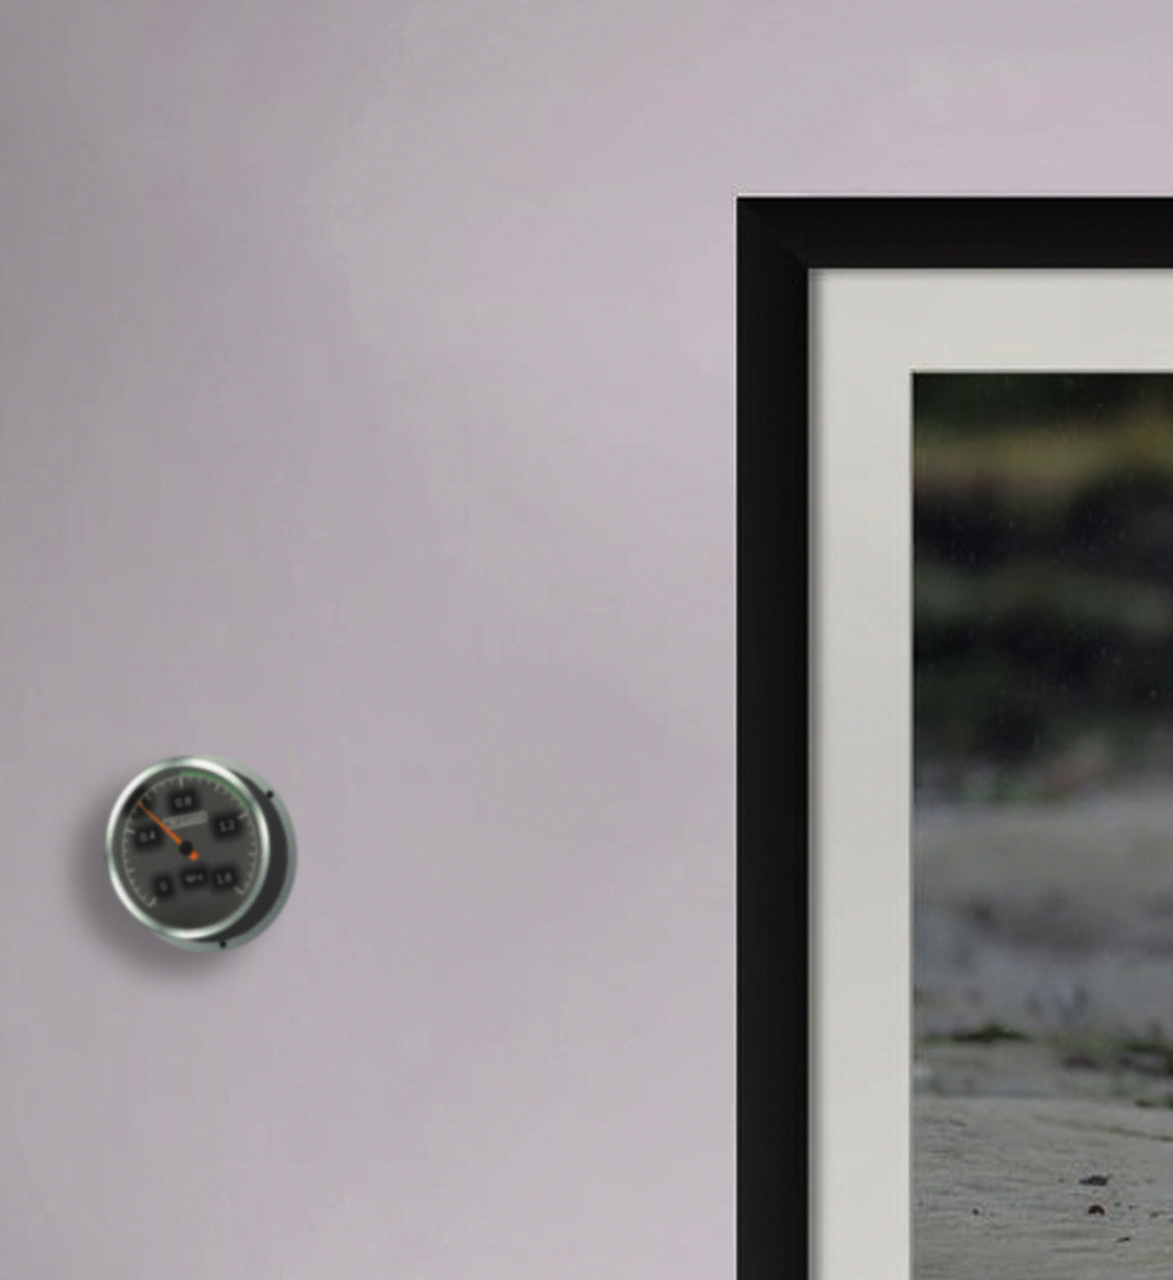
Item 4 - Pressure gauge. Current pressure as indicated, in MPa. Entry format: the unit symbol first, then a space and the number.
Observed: MPa 0.55
